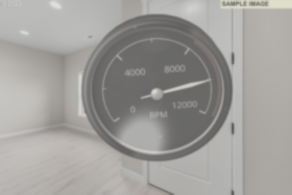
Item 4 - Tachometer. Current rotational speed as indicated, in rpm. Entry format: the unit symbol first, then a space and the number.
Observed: rpm 10000
